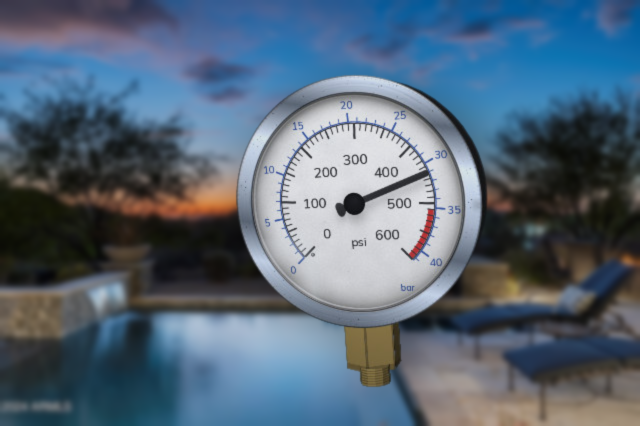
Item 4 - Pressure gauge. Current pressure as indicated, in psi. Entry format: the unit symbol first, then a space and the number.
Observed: psi 450
